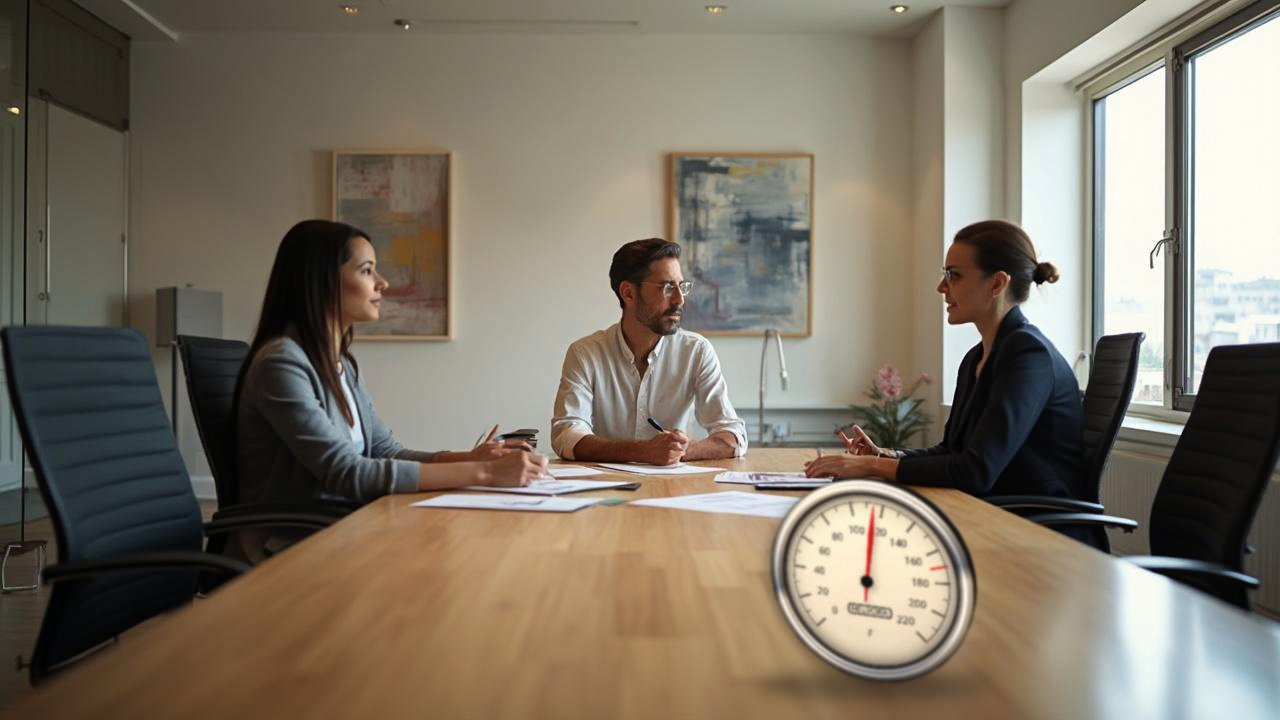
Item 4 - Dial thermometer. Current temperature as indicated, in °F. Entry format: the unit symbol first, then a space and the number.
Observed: °F 115
